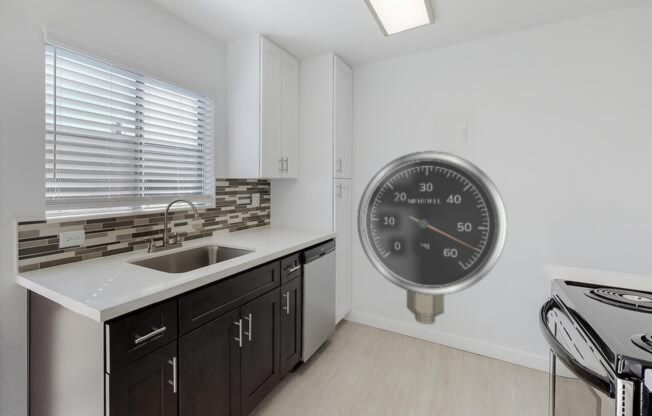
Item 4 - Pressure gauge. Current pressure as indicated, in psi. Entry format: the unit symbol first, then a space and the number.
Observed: psi 55
